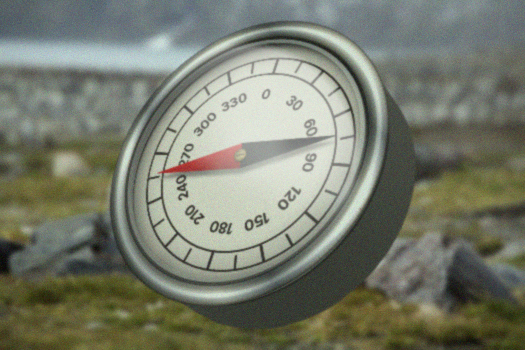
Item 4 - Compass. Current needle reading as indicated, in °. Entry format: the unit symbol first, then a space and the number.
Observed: ° 255
